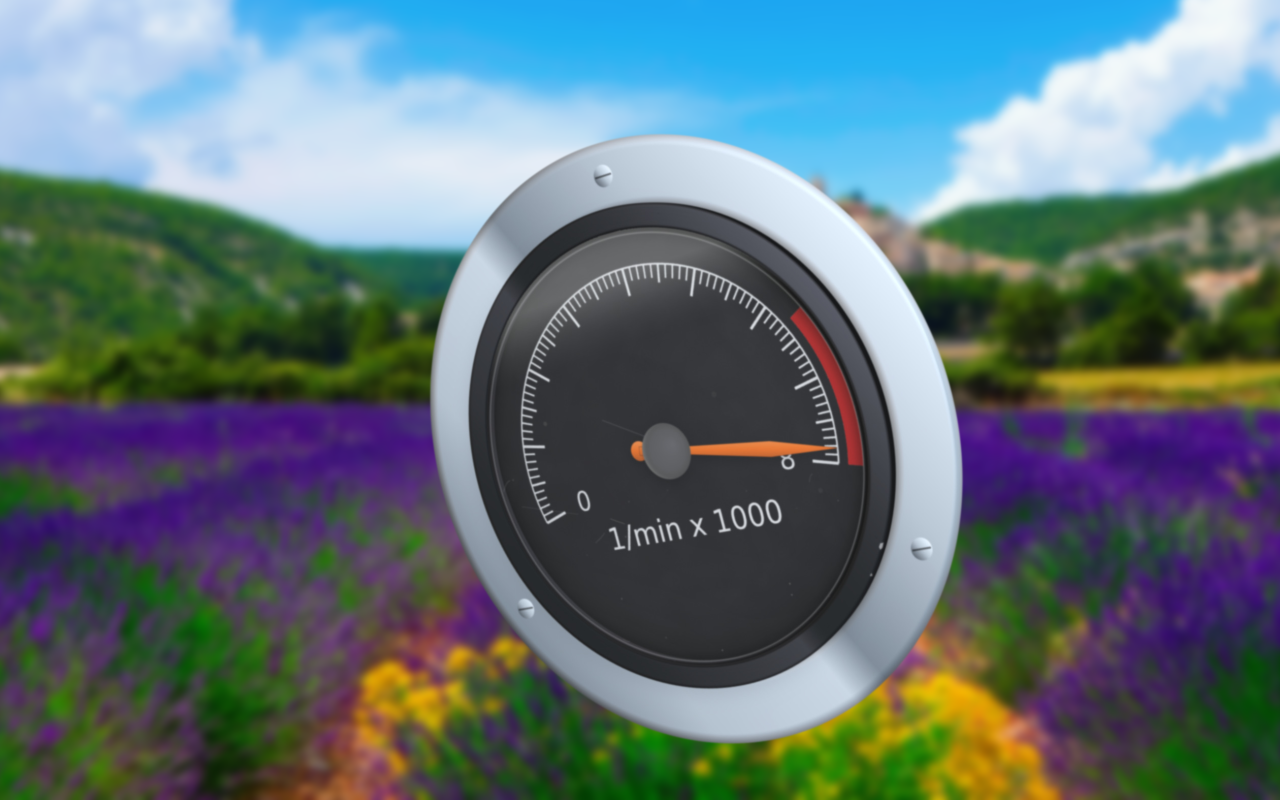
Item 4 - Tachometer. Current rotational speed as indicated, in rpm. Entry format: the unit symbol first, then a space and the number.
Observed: rpm 7800
